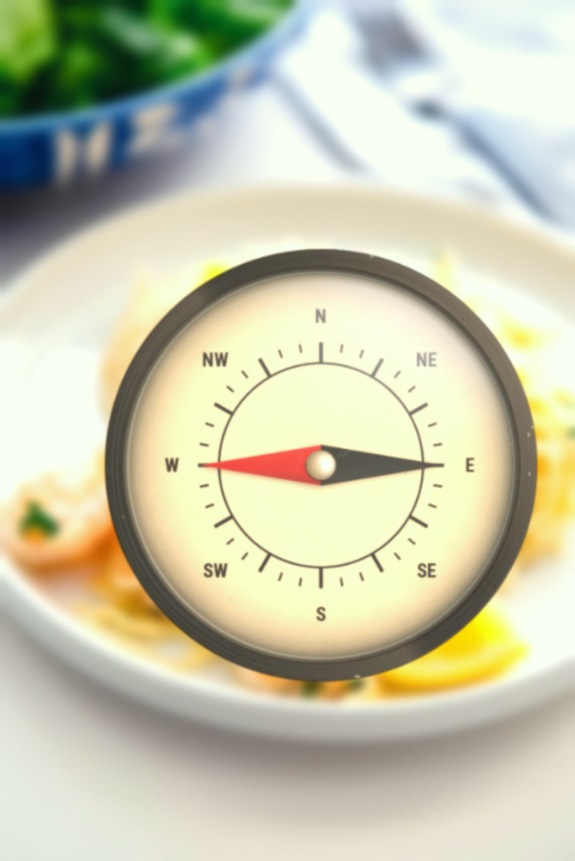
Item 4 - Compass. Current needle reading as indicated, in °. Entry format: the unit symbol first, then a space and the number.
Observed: ° 270
